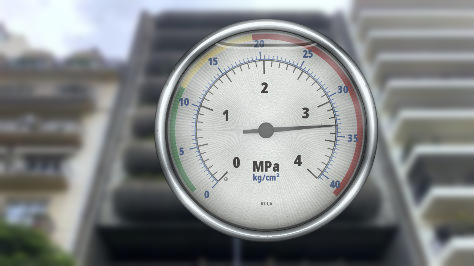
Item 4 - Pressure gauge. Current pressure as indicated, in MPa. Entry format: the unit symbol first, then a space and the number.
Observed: MPa 3.3
